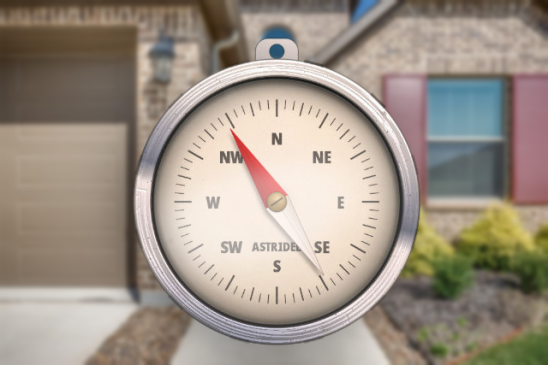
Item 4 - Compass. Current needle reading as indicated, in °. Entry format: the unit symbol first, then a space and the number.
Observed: ° 327.5
